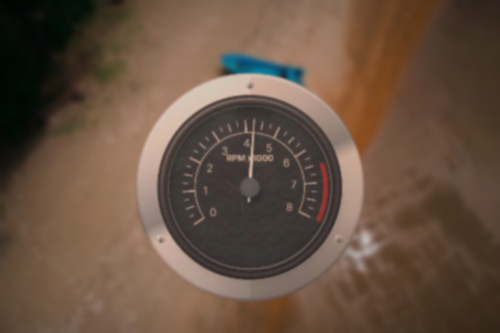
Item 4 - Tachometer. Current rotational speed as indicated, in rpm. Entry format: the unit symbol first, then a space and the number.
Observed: rpm 4250
